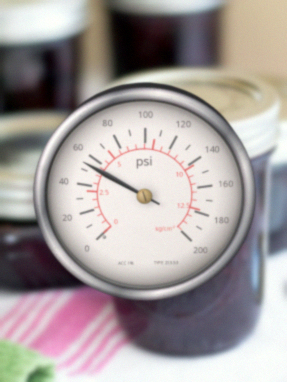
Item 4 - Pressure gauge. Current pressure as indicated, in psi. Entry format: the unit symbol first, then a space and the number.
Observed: psi 55
